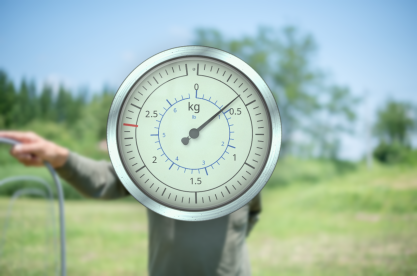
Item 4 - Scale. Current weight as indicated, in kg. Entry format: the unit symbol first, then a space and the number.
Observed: kg 0.4
